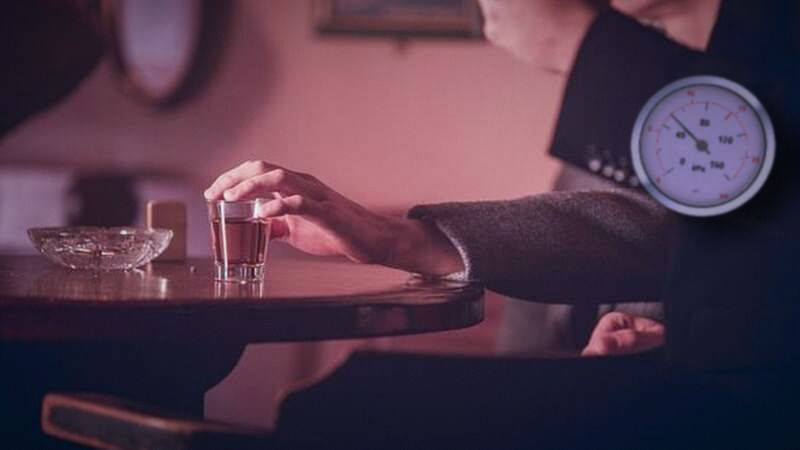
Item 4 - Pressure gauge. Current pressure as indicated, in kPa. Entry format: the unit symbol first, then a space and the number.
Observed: kPa 50
